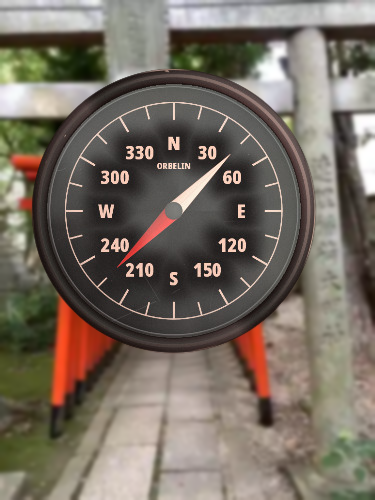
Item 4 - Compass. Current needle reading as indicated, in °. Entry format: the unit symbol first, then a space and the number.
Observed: ° 225
